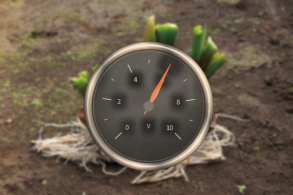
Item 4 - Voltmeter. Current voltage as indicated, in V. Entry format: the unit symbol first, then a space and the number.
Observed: V 6
